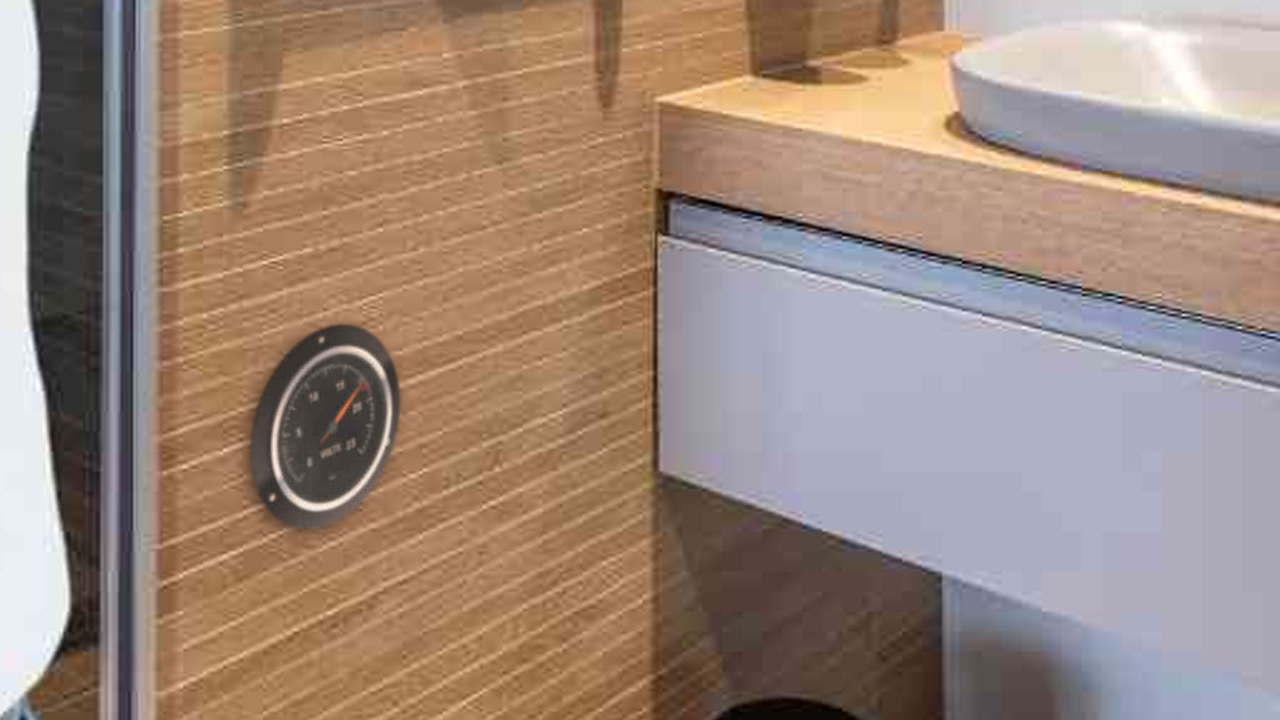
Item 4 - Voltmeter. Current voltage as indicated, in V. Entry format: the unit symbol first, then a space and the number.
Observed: V 17.5
